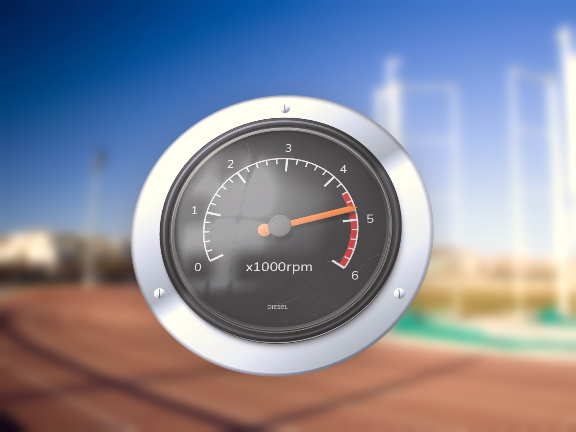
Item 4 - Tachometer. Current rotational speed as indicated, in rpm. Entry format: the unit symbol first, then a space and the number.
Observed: rpm 4800
